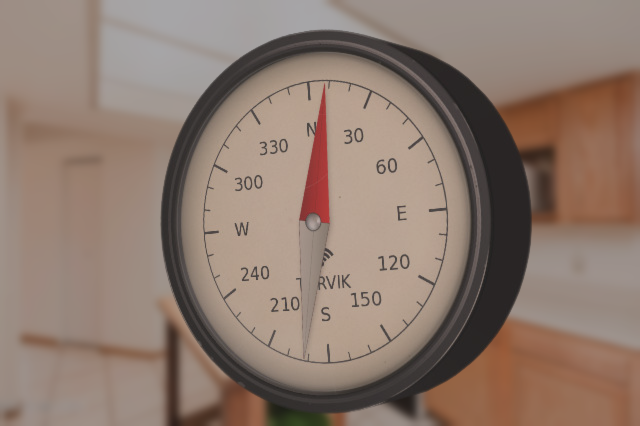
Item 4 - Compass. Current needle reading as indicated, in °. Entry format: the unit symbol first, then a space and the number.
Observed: ° 10
